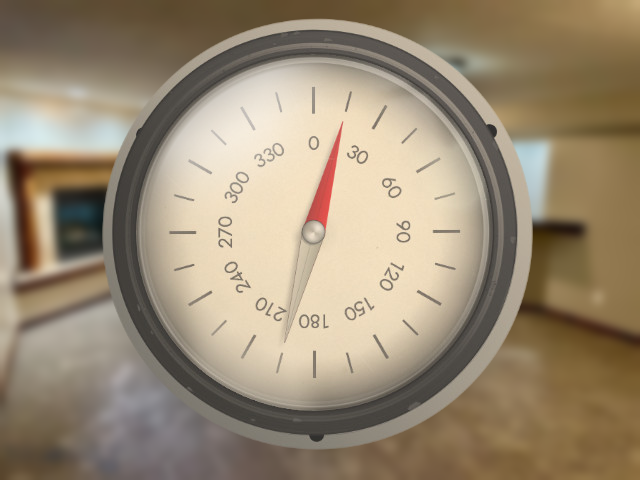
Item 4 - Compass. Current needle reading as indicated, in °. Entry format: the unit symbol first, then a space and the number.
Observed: ° 15
